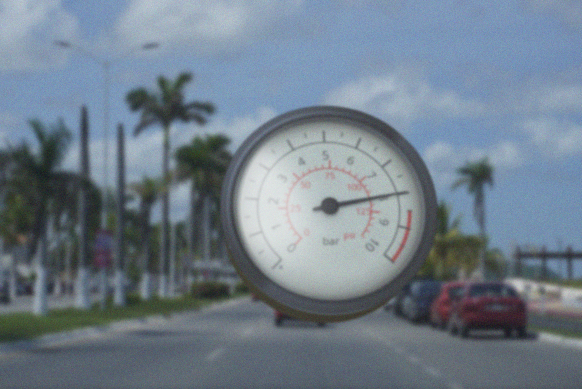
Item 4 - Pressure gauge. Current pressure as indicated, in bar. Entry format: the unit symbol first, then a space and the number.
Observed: bar 8
